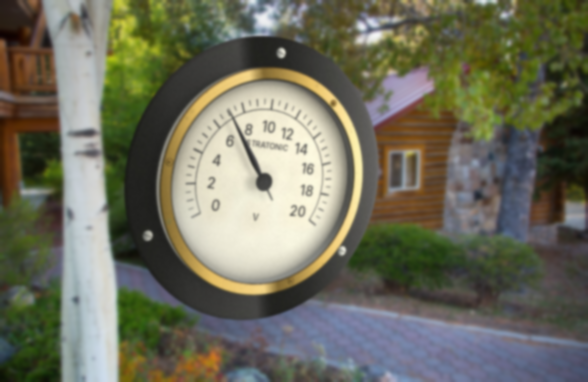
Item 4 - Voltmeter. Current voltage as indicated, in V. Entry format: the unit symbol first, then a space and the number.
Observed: V 7
